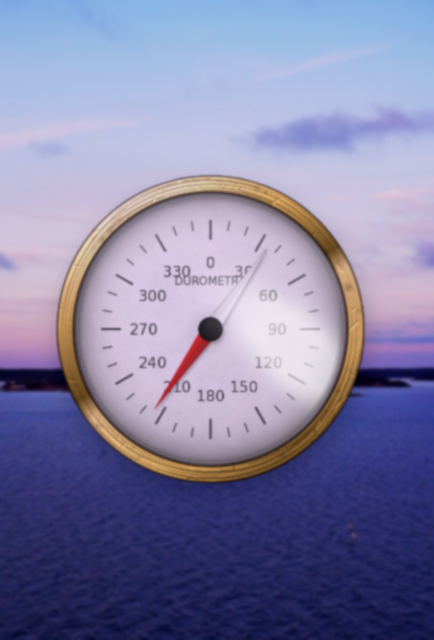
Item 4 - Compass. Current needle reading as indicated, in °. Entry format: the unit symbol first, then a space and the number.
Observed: ° 215
